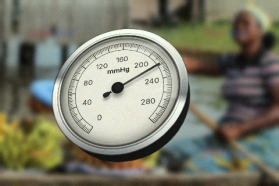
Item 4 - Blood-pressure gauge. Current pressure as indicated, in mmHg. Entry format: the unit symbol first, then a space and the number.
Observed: mmHg 220
